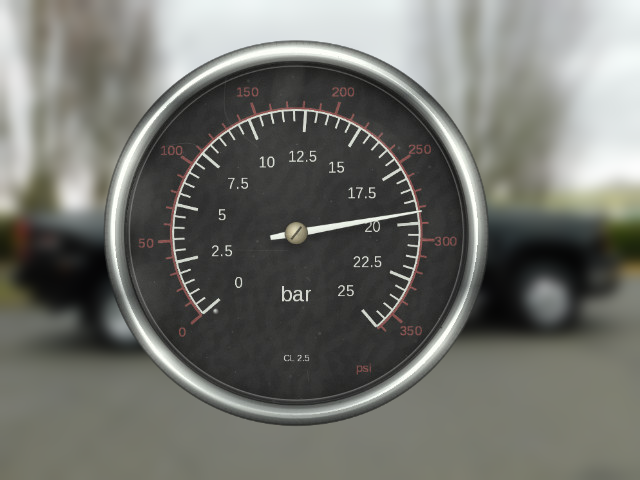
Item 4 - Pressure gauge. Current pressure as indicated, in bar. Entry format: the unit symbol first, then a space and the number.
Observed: bar 19.5
